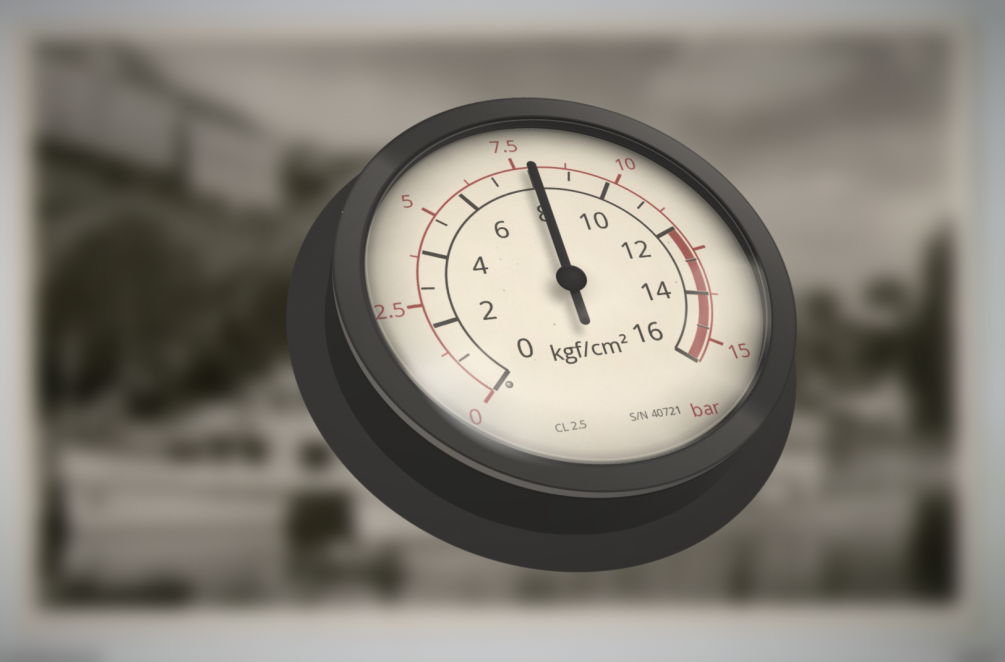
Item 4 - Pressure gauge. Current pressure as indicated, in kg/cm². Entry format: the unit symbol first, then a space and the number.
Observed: kg/cm² 8
